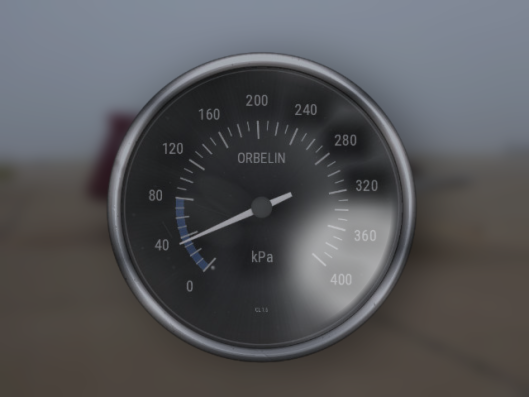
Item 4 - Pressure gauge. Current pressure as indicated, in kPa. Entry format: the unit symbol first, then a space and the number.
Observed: kPa 35
